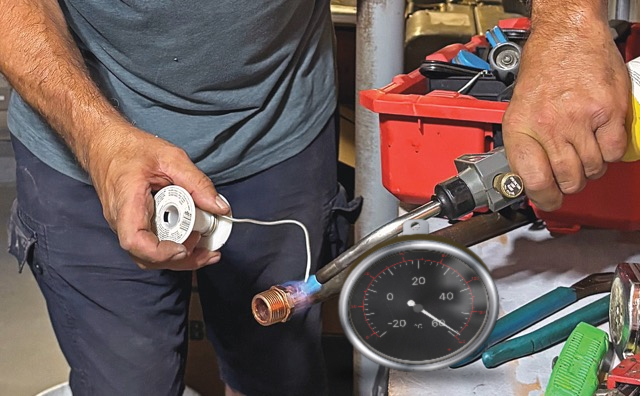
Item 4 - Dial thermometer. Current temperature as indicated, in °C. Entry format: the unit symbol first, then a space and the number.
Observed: °C 58
